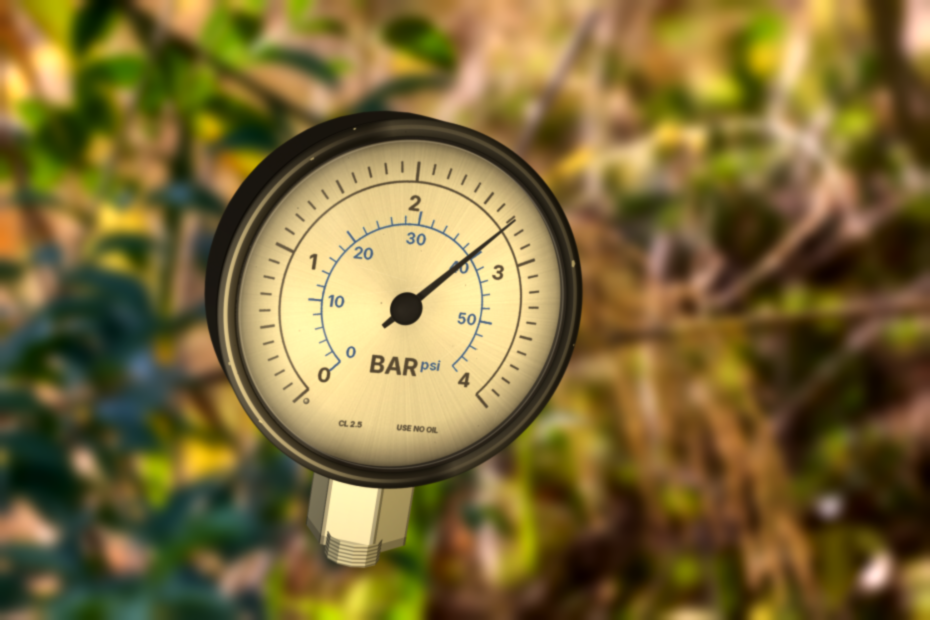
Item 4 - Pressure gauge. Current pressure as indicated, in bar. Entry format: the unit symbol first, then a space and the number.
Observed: bar 2.7
